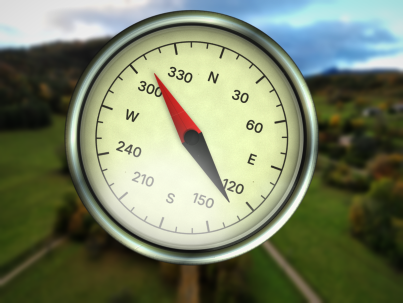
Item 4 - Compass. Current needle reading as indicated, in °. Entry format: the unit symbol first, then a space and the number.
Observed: ° 310
